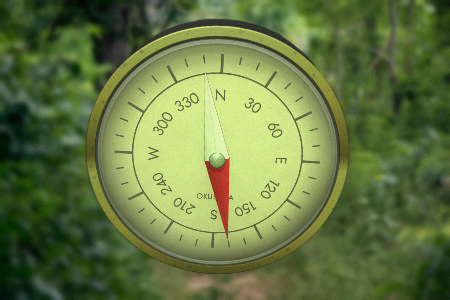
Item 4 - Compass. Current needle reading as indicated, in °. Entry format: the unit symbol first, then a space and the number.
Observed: ° 170
